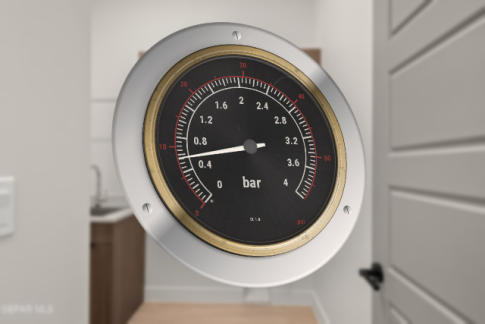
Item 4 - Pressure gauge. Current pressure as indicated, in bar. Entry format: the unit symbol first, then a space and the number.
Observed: bar 0.55
